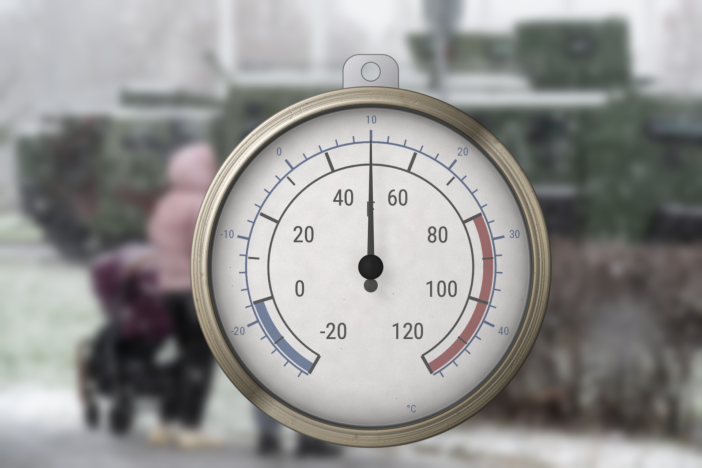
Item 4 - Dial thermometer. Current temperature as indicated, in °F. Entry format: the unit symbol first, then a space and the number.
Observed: °F 50
